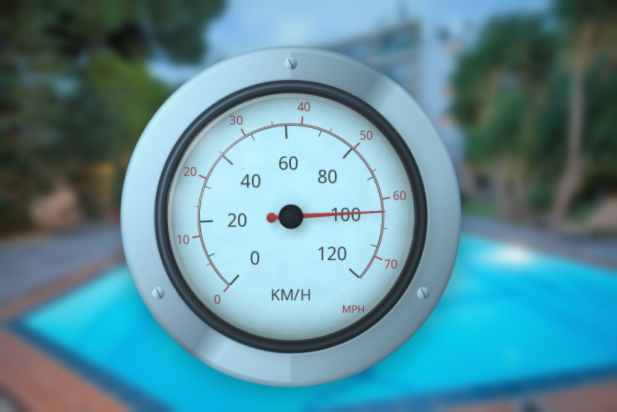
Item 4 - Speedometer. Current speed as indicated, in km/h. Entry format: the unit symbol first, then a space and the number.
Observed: km/h 100
